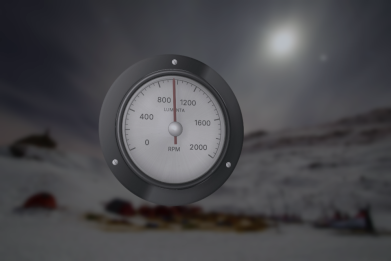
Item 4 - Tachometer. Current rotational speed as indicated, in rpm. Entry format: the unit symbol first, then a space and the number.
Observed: rpm 950
